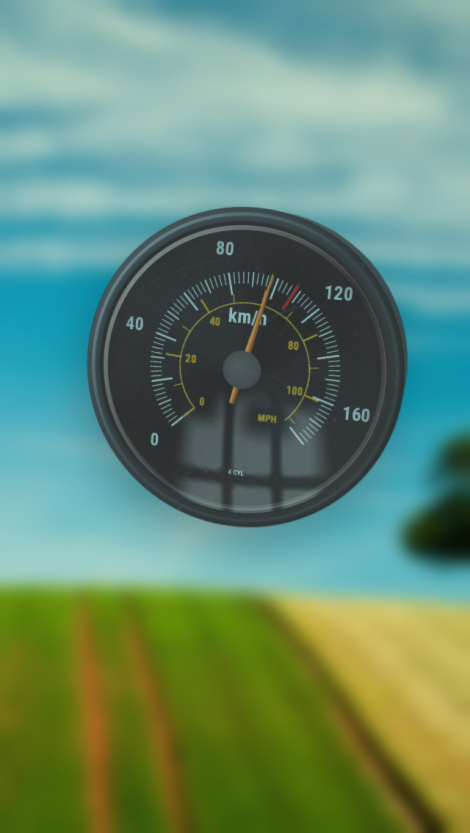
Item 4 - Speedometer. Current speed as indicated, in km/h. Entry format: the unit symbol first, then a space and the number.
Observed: km/h 98
